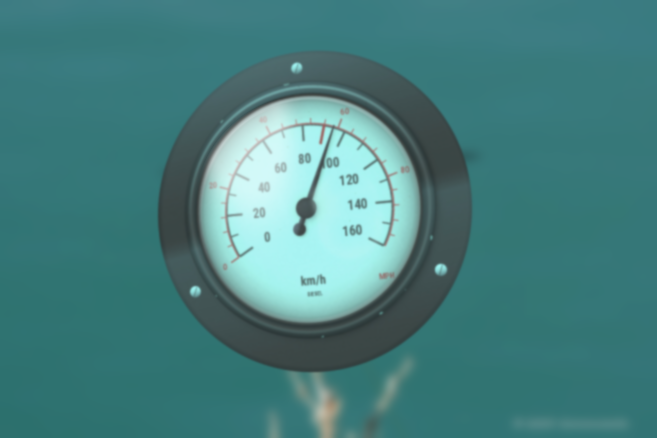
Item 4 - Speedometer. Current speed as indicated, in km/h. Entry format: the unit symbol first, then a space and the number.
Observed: km/h 95
